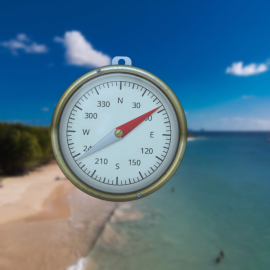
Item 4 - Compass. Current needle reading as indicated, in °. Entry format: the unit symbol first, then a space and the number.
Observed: ° 55
